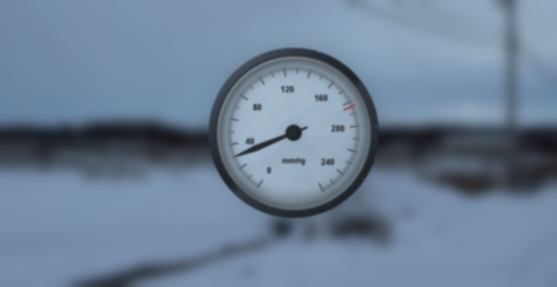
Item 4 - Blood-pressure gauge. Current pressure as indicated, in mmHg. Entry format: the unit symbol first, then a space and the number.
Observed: mmHg 30
